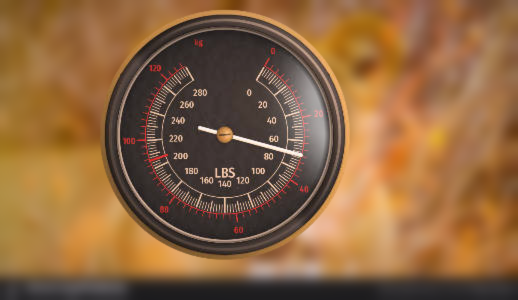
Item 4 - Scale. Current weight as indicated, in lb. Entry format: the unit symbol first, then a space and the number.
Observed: lb 70
